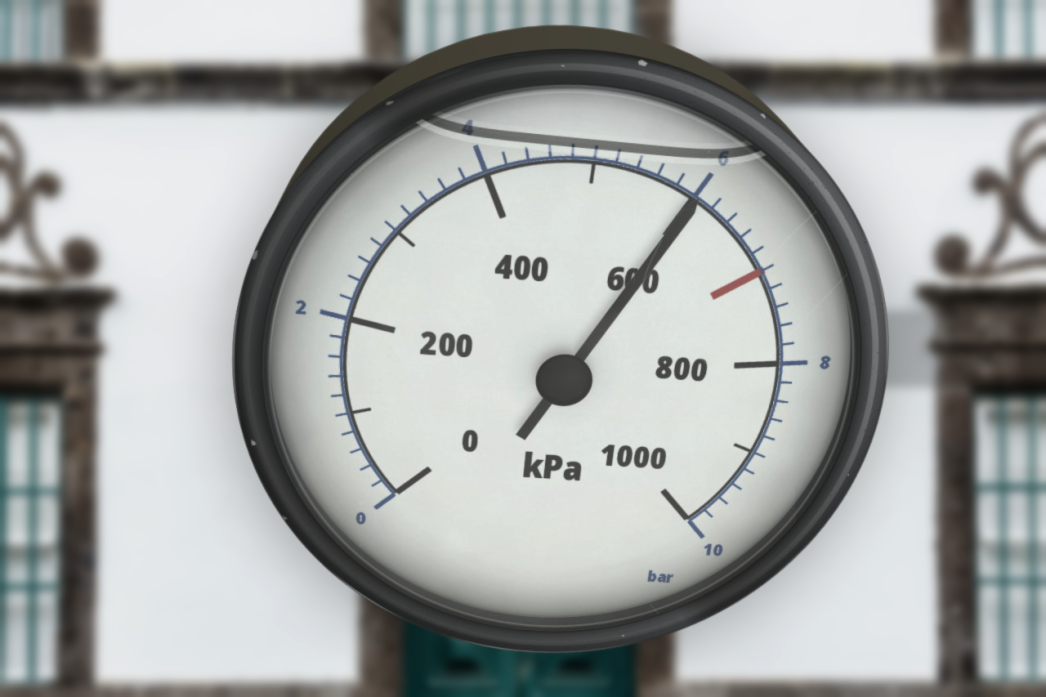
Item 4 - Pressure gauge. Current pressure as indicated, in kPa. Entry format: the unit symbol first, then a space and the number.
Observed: kPa 600
